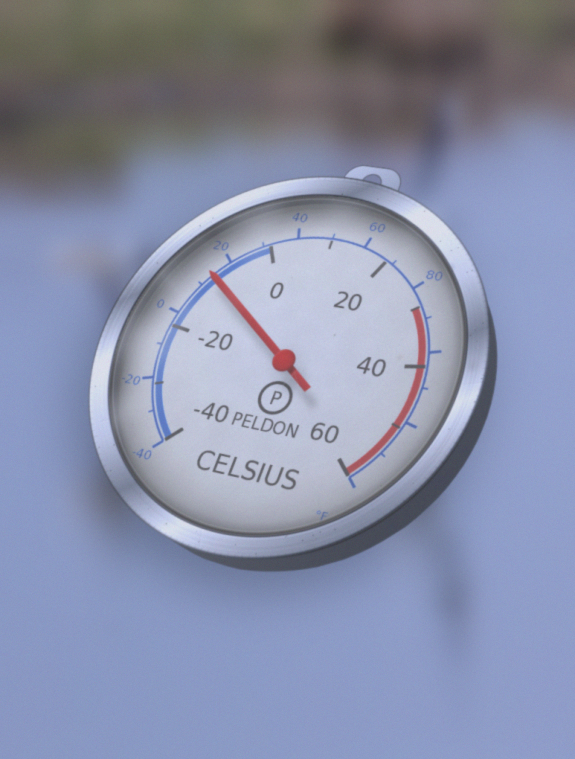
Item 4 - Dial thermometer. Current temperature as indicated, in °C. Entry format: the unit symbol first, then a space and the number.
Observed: °C -10
